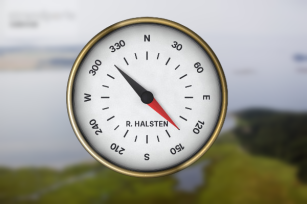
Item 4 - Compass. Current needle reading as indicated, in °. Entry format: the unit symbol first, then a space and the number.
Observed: ° 135
